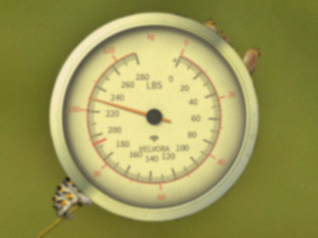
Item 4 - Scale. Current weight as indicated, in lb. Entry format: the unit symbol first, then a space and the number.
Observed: lb 230
